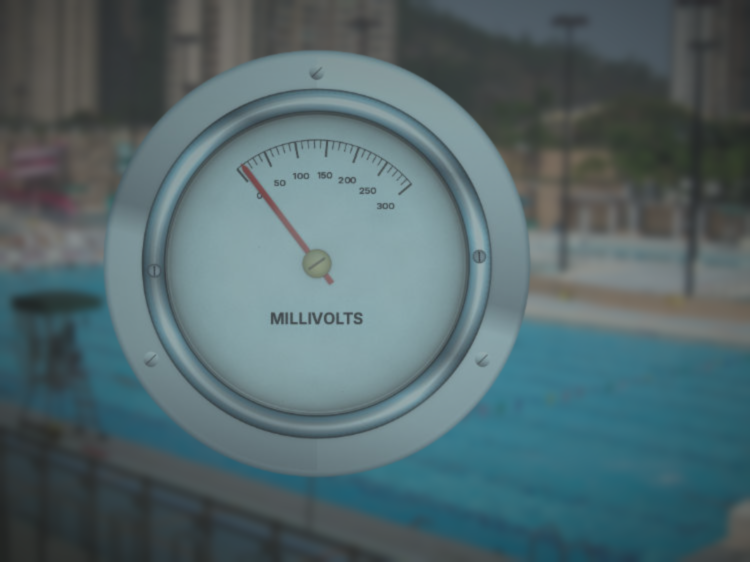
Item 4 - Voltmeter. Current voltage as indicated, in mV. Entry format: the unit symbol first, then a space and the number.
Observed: mV 10
